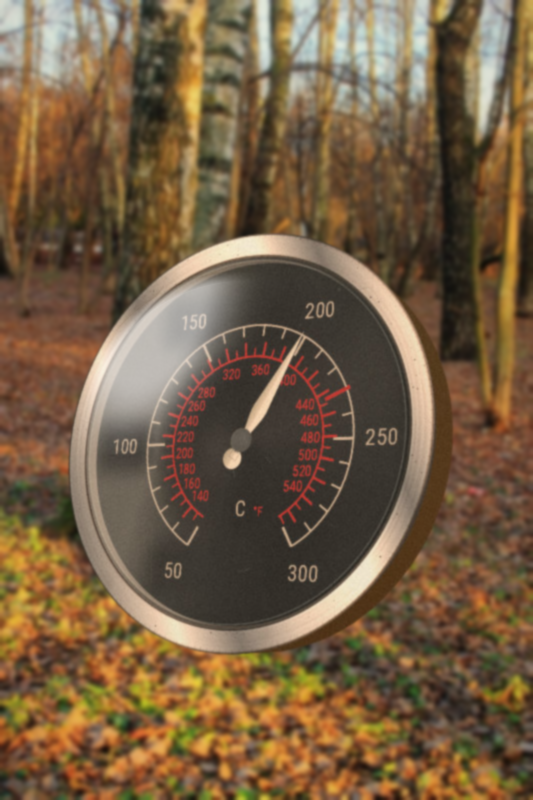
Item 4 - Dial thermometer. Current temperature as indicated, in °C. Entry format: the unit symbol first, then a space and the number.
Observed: °C 200
